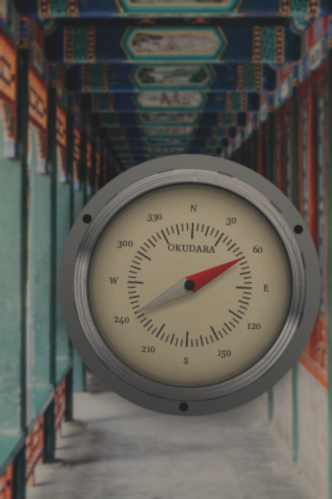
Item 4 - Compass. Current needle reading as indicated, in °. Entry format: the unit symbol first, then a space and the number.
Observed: ° 60
